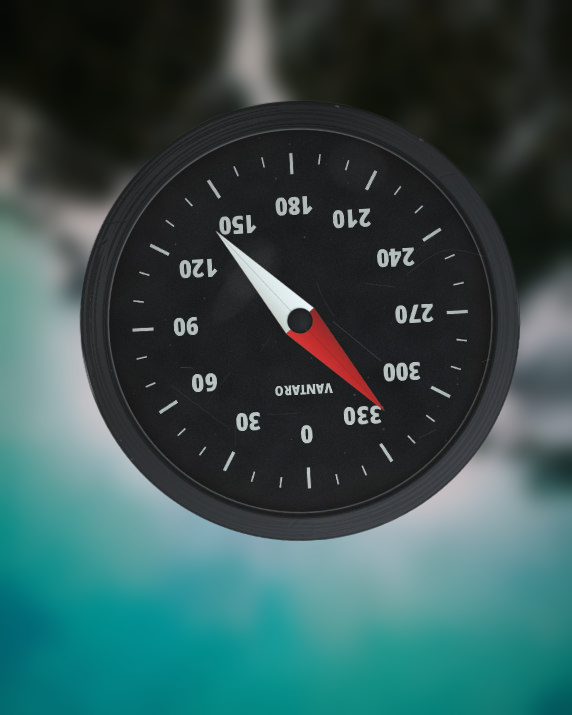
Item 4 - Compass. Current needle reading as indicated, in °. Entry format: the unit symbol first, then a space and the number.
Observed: ° 320
